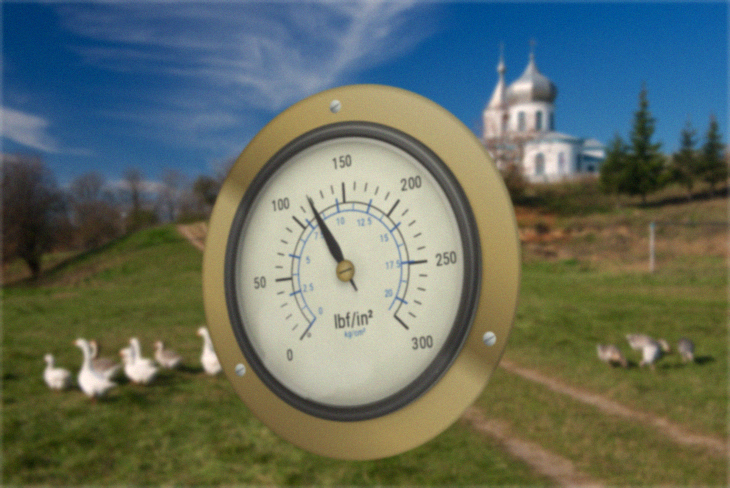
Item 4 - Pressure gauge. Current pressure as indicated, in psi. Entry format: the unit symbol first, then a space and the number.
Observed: psi 120
